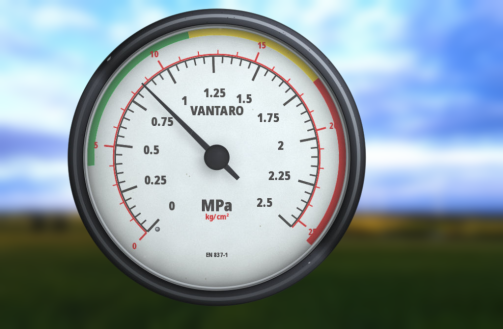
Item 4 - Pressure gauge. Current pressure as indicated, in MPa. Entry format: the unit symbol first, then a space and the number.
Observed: MPa 0.85
